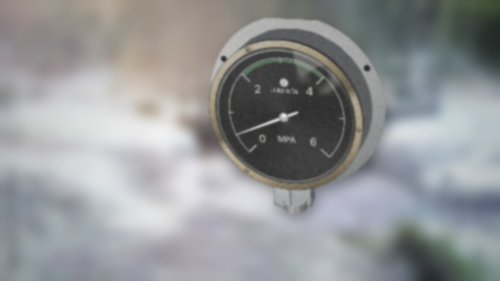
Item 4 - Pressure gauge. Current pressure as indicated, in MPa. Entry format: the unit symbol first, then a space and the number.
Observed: MPa 0.5
